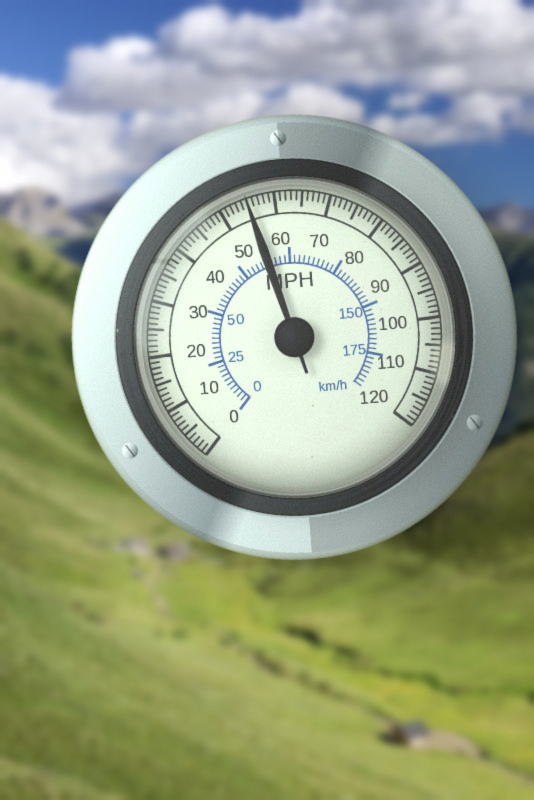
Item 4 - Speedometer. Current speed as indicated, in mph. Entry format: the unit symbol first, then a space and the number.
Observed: mph 55
